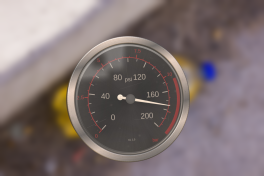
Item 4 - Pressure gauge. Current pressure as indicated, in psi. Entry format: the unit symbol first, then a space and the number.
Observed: psi 175
